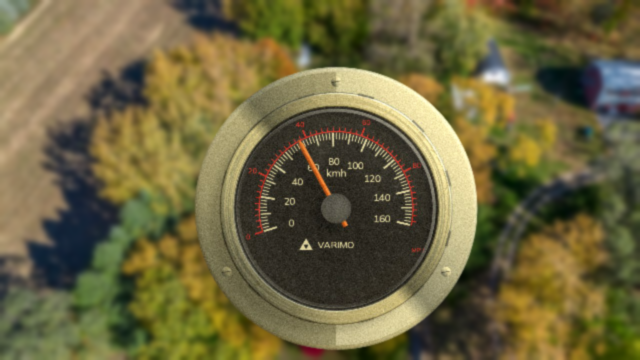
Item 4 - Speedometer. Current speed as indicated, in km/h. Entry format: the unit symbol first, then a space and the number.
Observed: km/h 60
